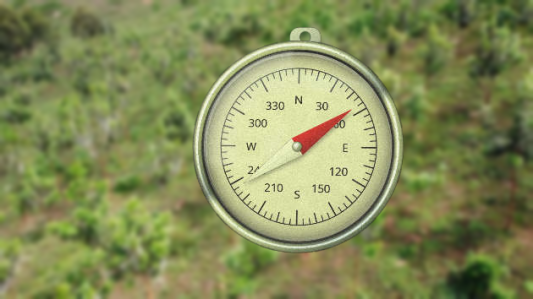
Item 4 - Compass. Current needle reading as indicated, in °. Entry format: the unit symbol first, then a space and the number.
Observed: ° 55
